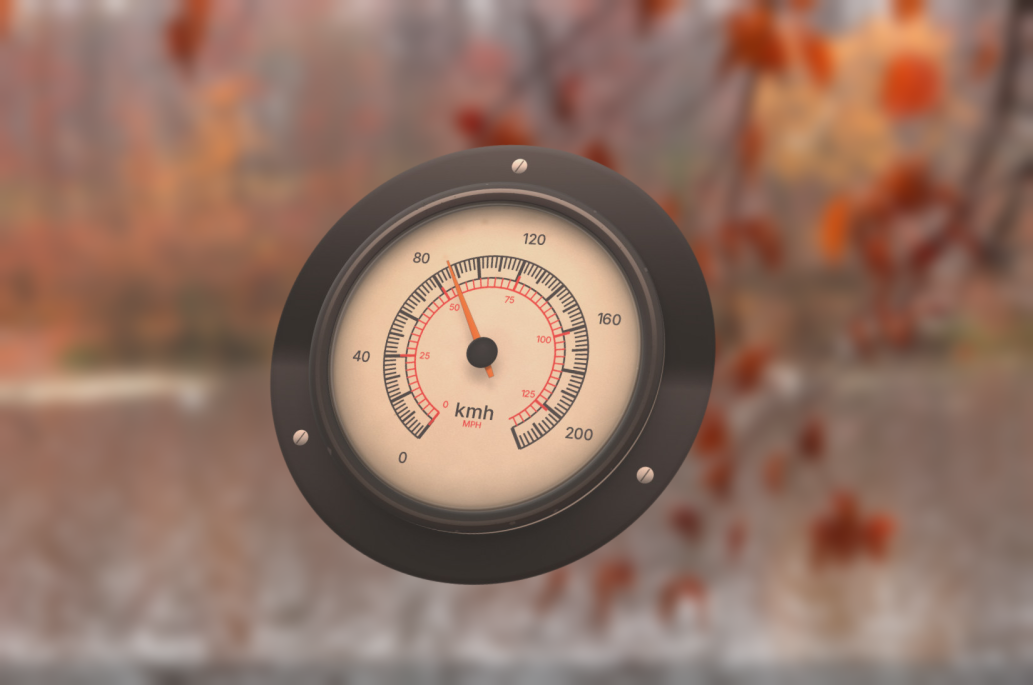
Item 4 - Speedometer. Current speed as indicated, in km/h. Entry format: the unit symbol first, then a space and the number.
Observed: km/h 88
